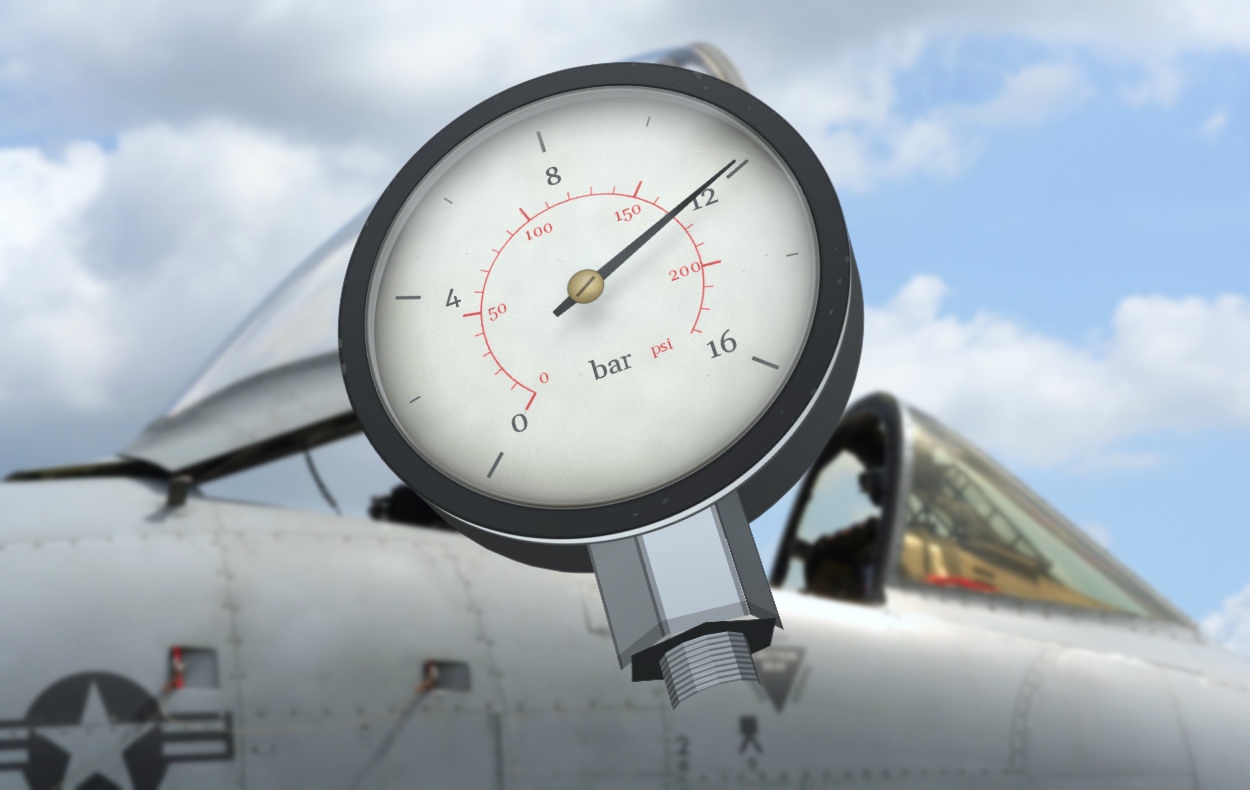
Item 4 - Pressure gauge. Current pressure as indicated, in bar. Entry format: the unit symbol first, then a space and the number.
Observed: bar 12
